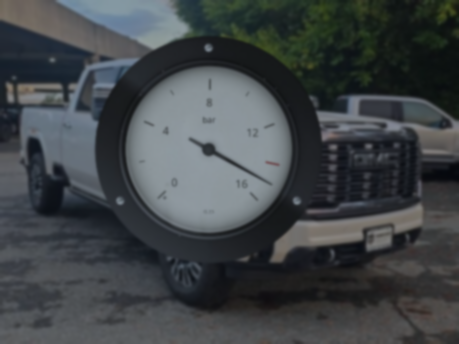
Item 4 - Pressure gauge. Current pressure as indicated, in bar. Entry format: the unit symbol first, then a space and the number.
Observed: bar 15
